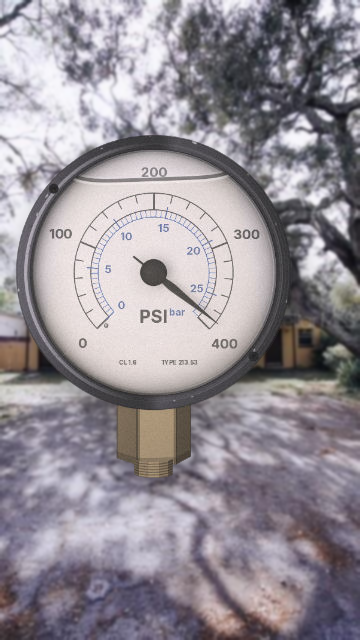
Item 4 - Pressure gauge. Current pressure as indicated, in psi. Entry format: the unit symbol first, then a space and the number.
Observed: psi 390
